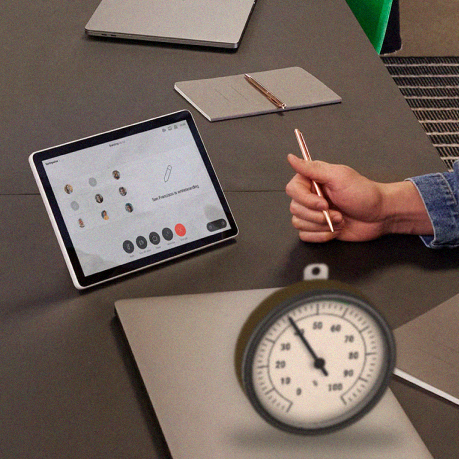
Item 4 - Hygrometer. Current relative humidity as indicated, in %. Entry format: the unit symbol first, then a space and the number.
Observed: % 40
